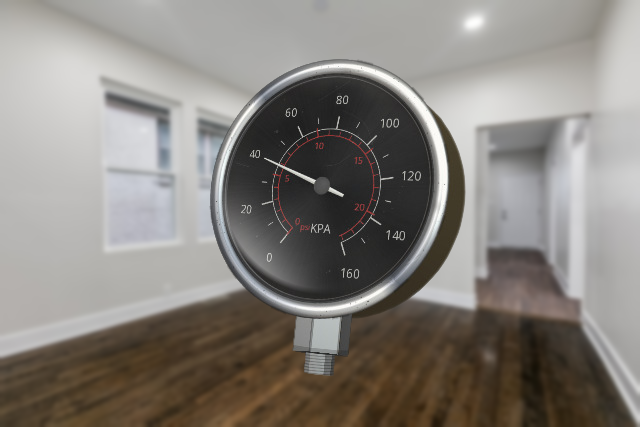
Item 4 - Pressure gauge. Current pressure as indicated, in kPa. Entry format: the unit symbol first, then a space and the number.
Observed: kPa 40
